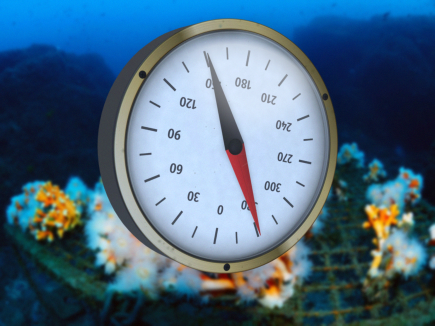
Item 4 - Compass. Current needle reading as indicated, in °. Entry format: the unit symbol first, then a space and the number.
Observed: ° 330
